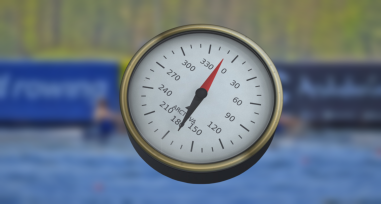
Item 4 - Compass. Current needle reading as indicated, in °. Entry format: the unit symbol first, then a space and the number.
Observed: ° 350
